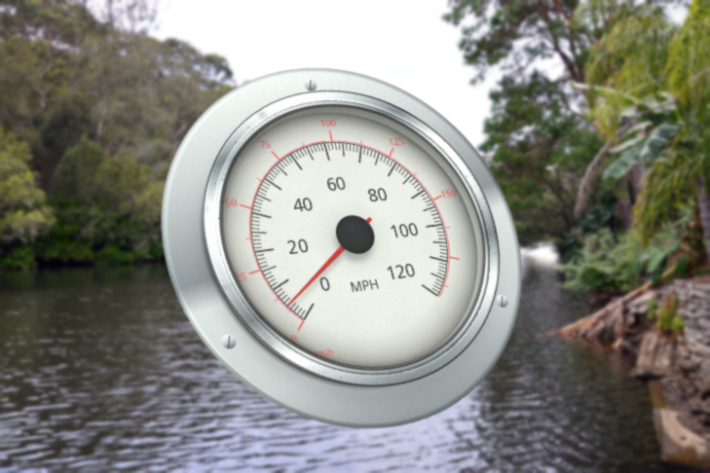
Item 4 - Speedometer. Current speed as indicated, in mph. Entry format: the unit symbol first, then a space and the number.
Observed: mph 5
